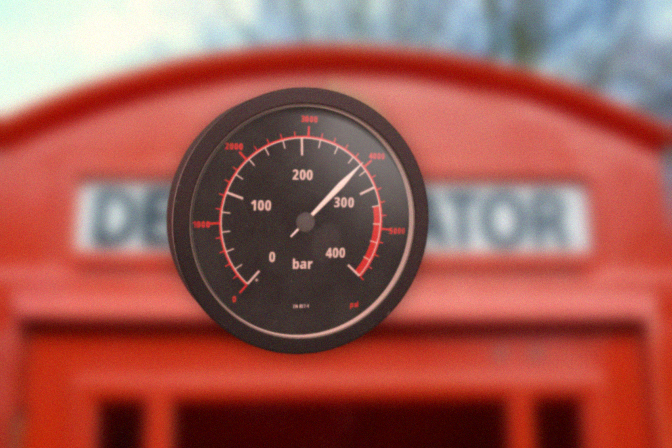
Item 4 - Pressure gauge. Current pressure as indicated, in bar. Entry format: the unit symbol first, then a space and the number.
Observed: bar 270
